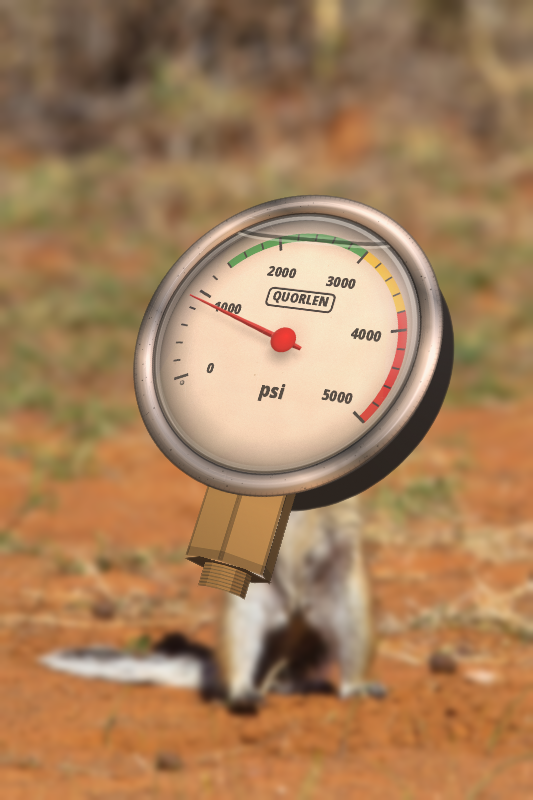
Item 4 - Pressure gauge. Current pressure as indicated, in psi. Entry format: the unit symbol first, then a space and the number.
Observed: psi 900
